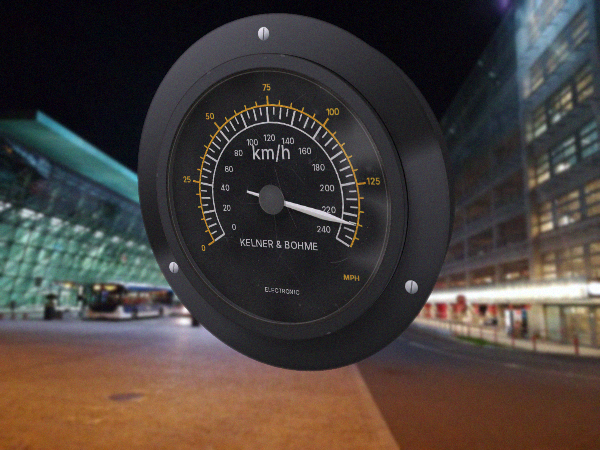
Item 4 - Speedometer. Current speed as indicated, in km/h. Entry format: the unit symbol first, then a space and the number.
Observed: km/h 225
